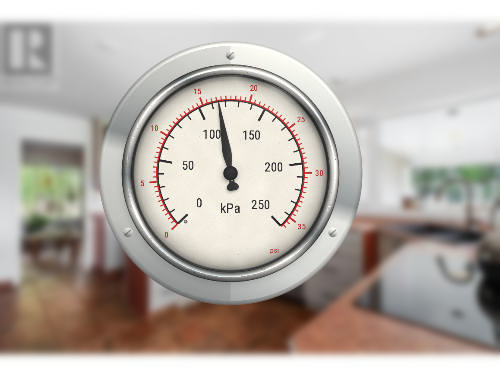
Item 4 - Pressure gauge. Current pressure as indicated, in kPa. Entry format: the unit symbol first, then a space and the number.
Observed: kPa 115
